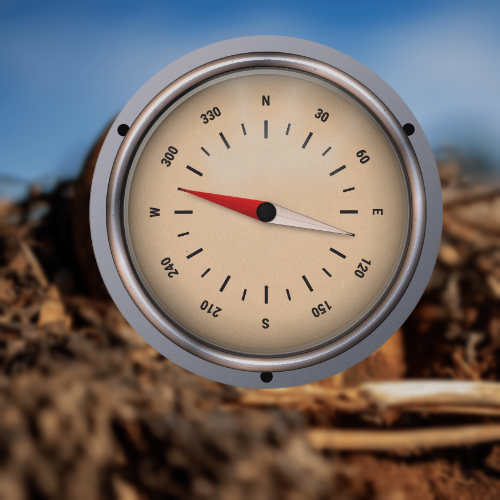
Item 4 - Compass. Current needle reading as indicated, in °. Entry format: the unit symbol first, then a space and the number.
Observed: ° 285
